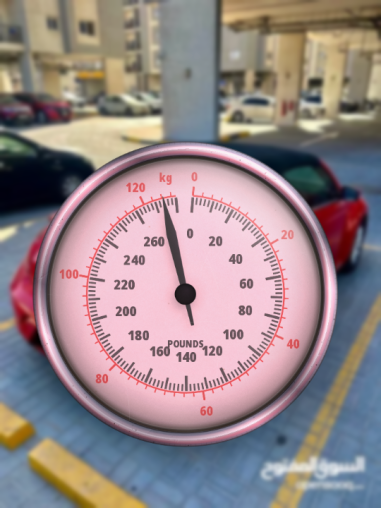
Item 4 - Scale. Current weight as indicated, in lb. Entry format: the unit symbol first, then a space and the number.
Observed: lb 274
